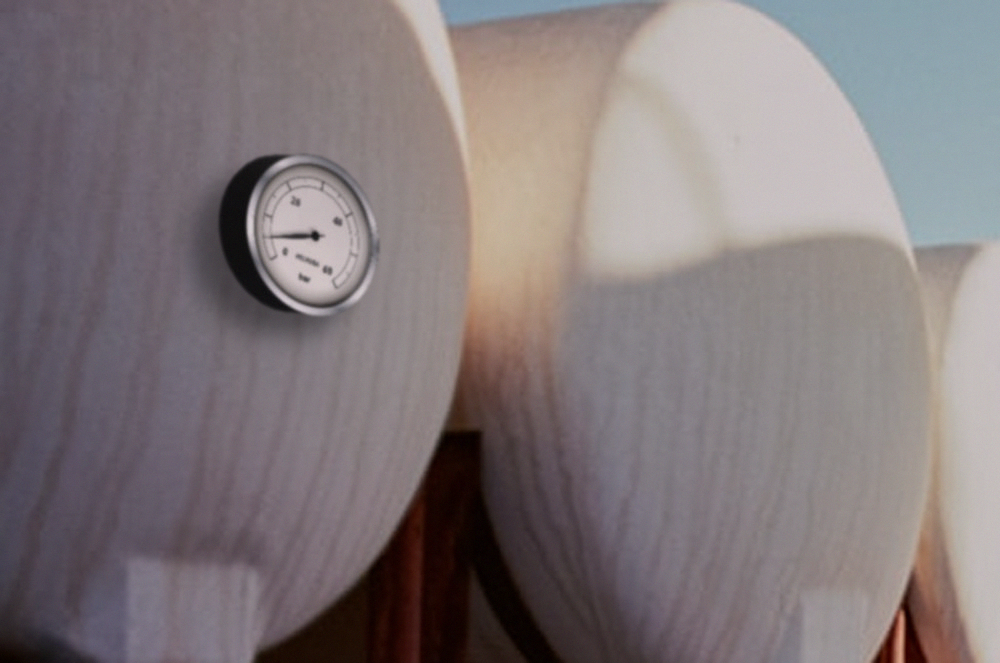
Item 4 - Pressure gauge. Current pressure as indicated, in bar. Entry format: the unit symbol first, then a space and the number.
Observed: bar 5
